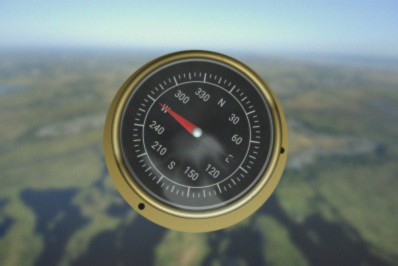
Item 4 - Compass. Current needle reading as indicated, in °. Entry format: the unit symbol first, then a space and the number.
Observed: ° 270
